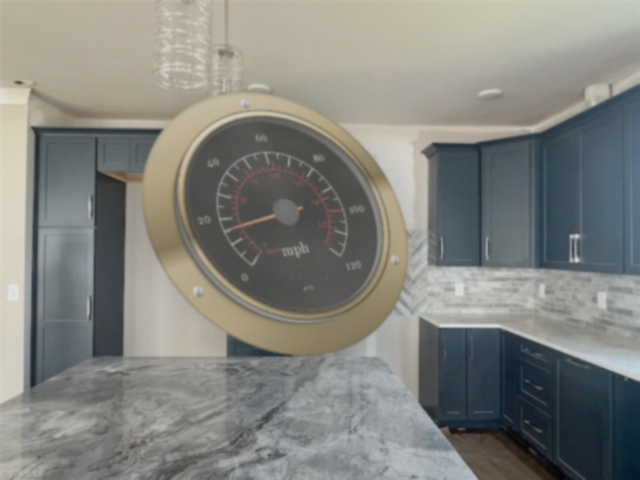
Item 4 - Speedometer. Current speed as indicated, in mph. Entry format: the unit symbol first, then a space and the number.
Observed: mph 15
